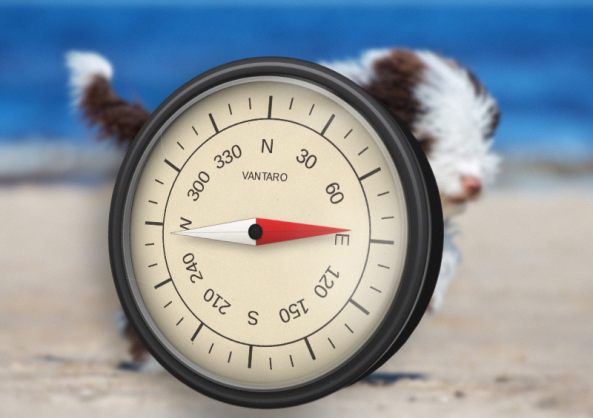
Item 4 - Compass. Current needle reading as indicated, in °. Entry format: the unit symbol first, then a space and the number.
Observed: ° 85
